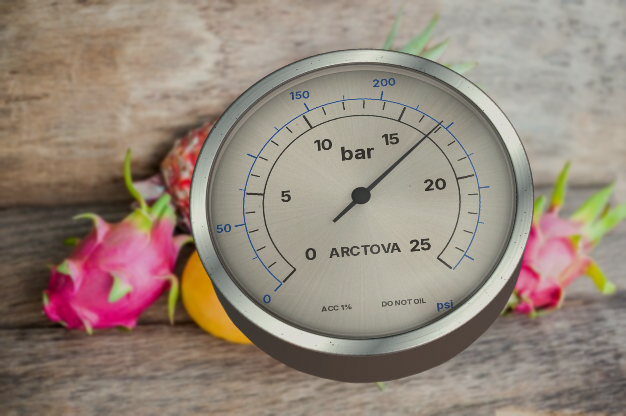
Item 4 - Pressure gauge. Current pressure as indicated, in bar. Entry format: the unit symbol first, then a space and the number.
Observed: bar 17
